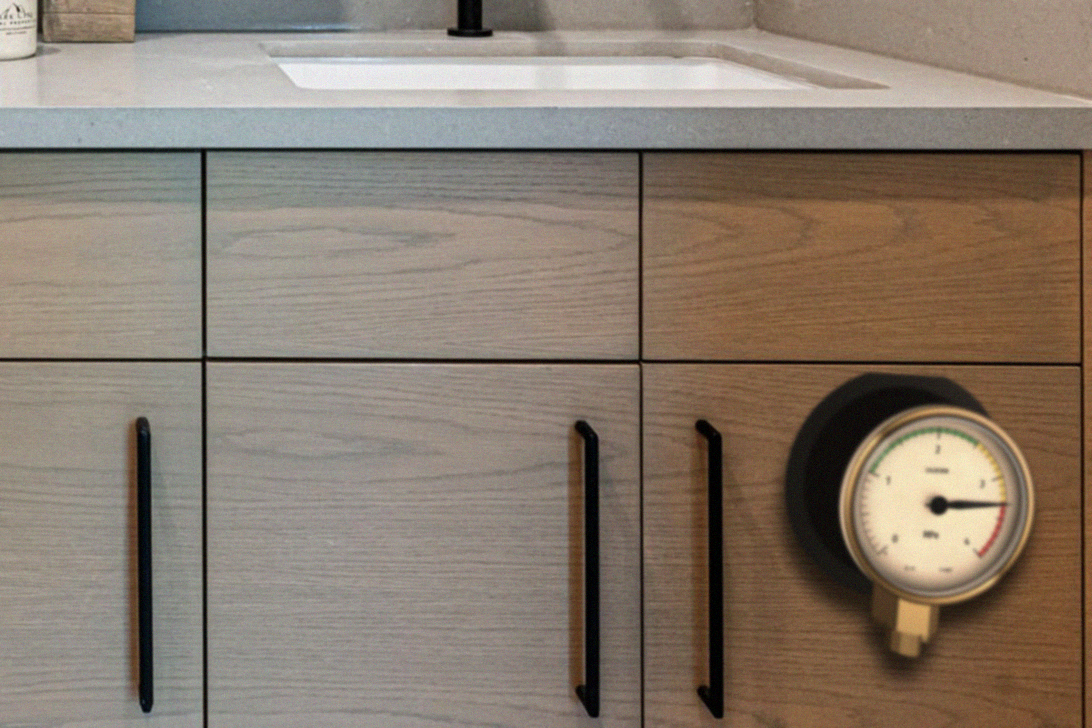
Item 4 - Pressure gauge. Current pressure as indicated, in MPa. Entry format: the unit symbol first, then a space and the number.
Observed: MPa 3.3
